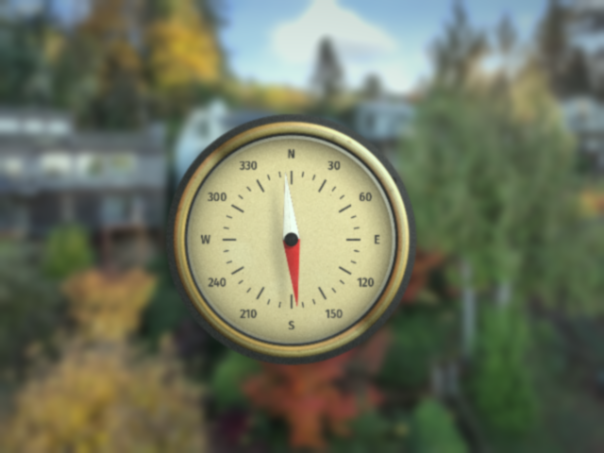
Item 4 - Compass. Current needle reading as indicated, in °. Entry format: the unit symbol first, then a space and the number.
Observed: ° 175
